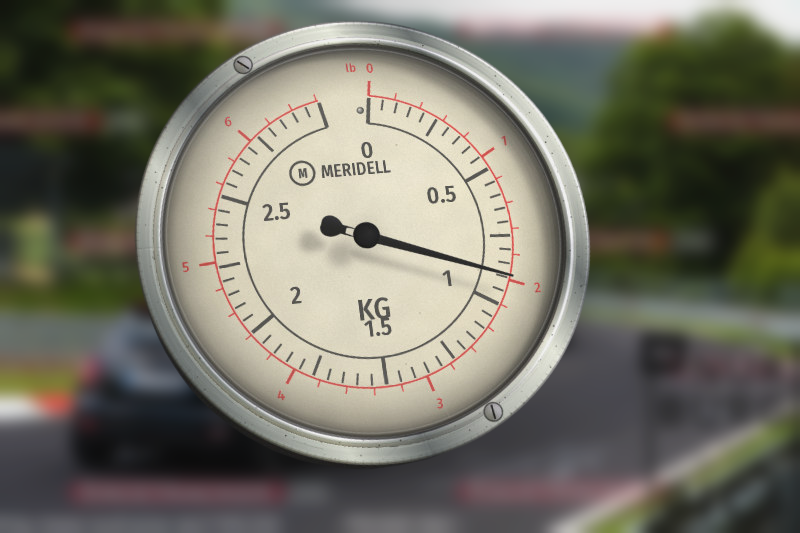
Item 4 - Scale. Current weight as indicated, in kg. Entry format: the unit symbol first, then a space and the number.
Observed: kg 0.9
